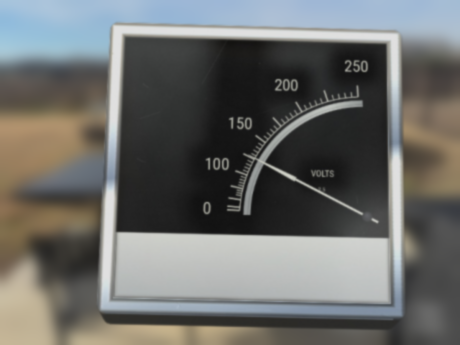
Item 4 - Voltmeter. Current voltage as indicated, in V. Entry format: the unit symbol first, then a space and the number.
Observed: V 125
